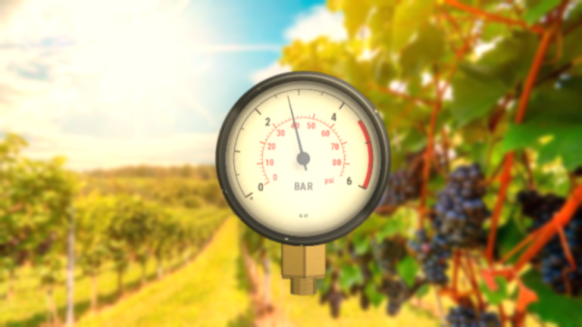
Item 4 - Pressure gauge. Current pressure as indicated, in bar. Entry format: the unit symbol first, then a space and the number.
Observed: bar 2.75
